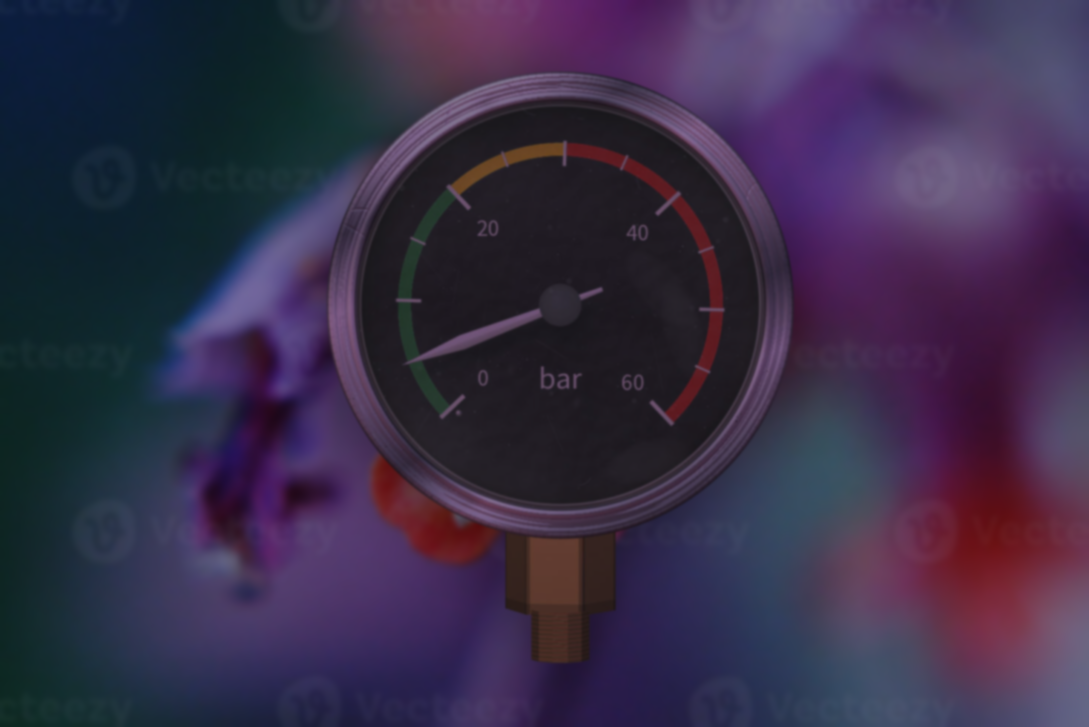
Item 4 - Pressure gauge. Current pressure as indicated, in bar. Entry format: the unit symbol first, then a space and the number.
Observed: bar 5
